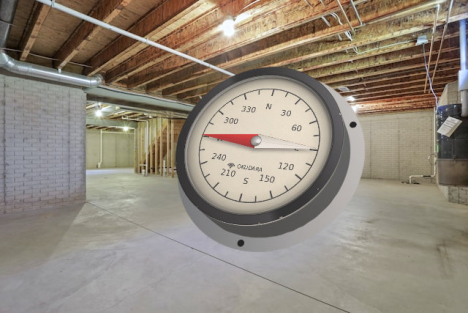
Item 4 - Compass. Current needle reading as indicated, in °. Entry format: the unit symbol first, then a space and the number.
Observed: ° 270
